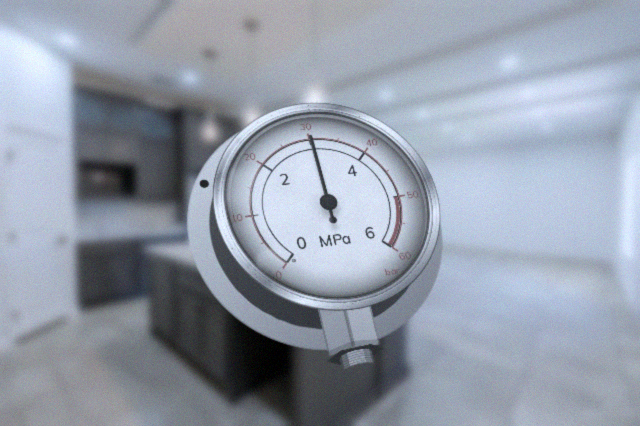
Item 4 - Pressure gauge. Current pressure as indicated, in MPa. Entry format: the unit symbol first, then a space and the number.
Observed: MPa 3
